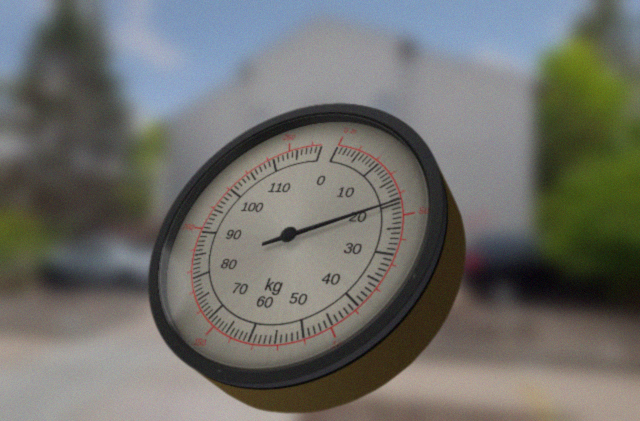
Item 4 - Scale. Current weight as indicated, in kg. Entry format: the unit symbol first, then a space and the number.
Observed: kg 20
